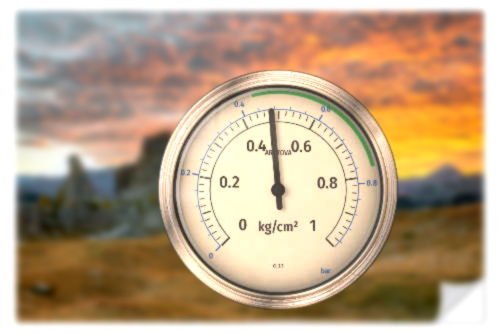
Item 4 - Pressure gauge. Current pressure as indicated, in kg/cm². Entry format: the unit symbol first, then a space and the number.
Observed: kg/cm² 0.48
